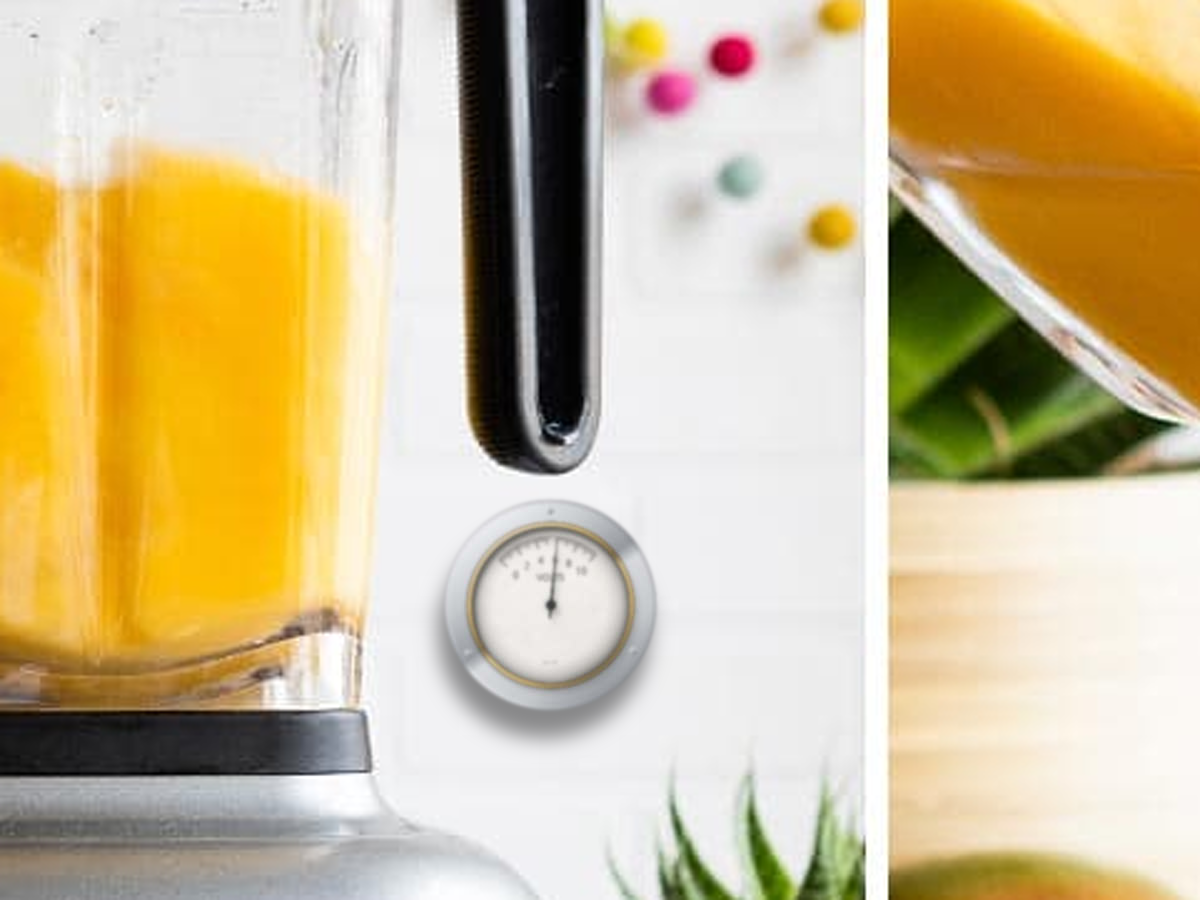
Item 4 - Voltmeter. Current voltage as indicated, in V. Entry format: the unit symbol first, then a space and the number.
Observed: V 6
